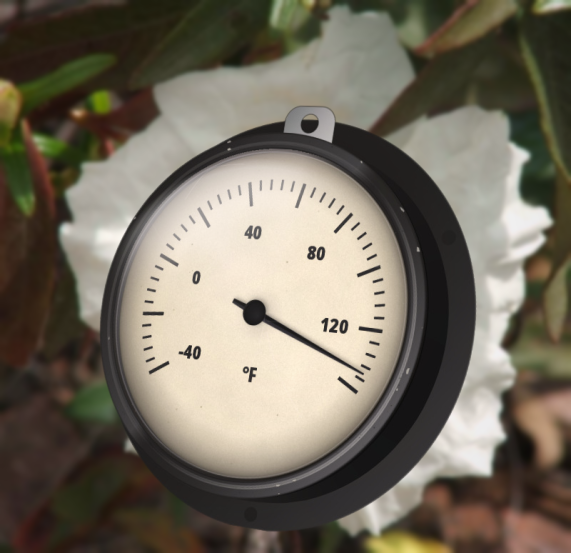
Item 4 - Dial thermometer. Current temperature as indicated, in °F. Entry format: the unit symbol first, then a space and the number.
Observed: °F 134
